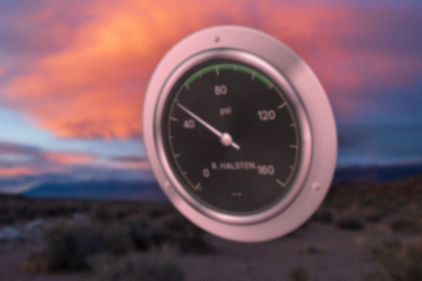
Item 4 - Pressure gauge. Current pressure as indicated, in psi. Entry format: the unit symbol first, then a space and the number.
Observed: psi 50
